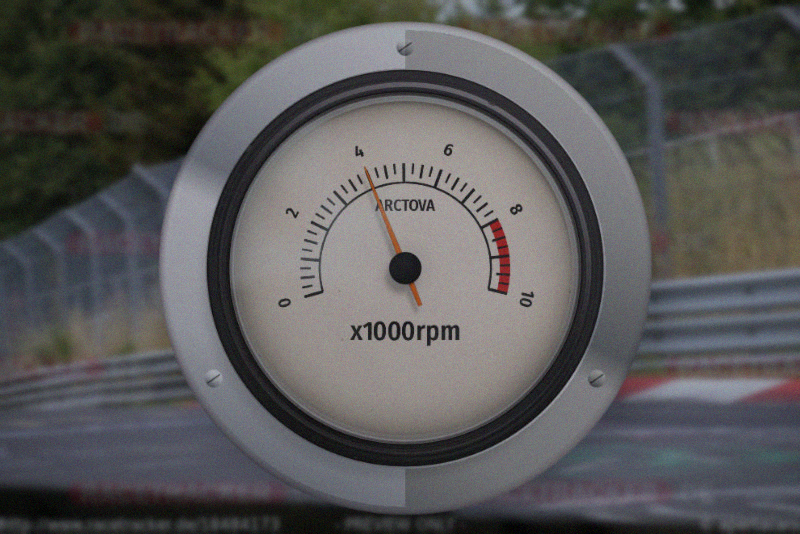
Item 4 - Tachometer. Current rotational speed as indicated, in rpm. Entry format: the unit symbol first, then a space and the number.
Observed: rpm 4000
